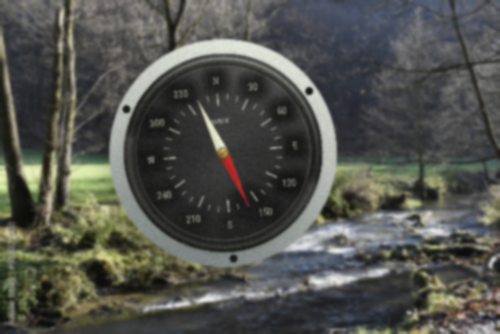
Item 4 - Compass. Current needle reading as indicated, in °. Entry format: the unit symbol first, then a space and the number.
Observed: ° 160
